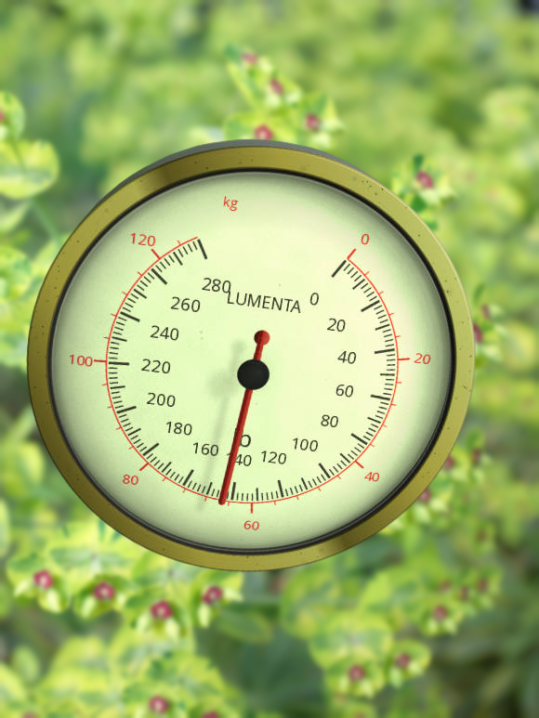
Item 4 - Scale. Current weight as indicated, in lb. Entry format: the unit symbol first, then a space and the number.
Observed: lb 144
